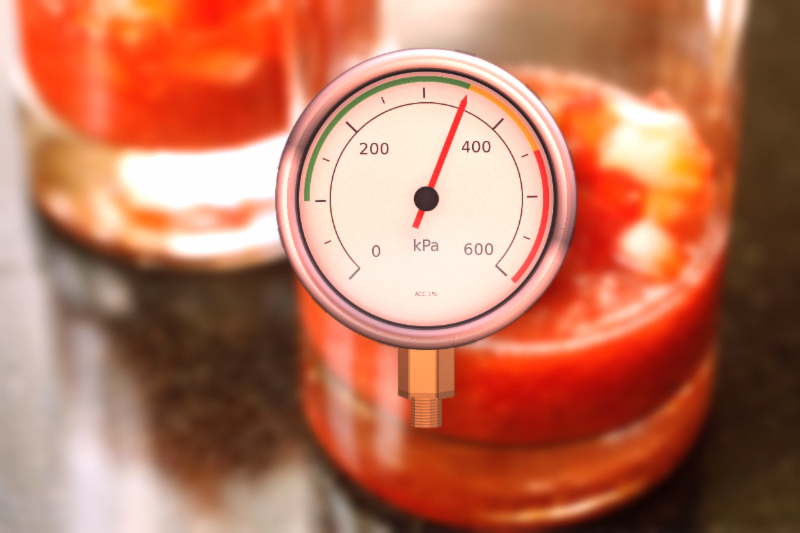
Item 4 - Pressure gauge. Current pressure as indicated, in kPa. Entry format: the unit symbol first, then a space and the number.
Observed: kPa 350
